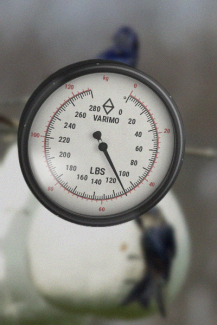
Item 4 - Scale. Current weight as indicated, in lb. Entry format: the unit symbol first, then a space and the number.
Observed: lb 110
